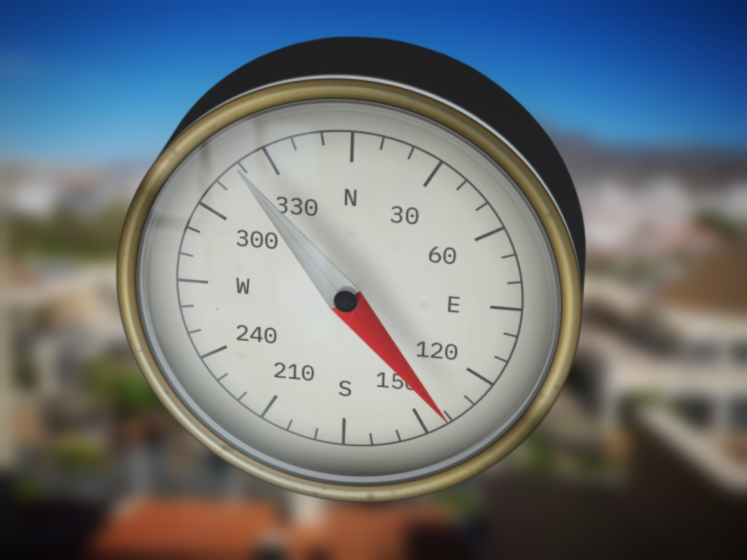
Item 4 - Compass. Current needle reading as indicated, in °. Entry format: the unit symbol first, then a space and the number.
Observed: ° 140
